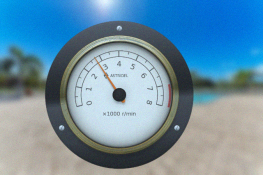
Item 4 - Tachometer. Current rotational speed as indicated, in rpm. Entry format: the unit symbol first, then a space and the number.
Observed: rpm 2750
